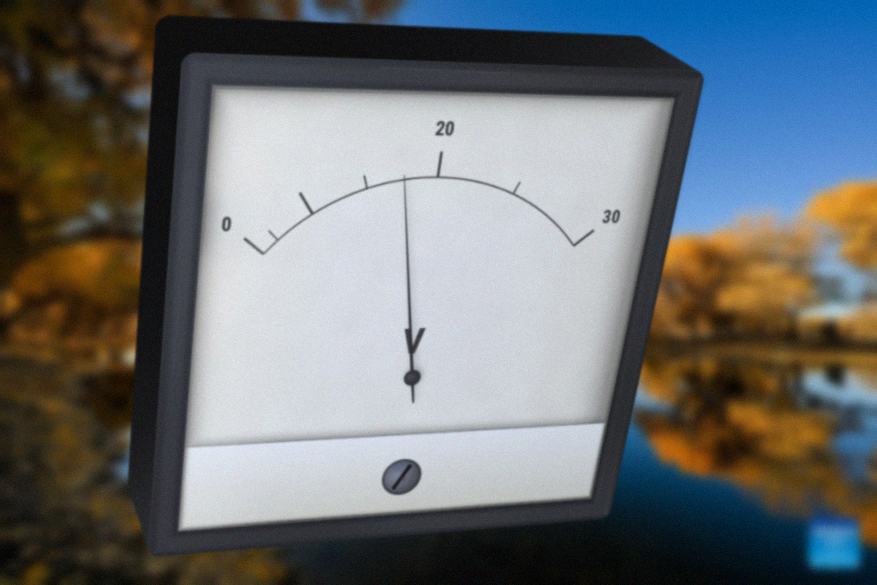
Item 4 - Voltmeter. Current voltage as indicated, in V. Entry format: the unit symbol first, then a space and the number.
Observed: V 17.5
